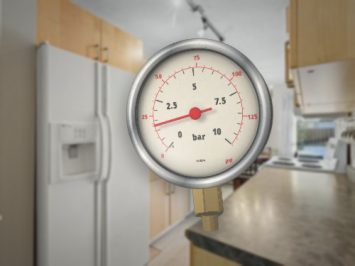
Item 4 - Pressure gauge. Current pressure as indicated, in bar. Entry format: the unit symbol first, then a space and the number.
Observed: bar 1.25
